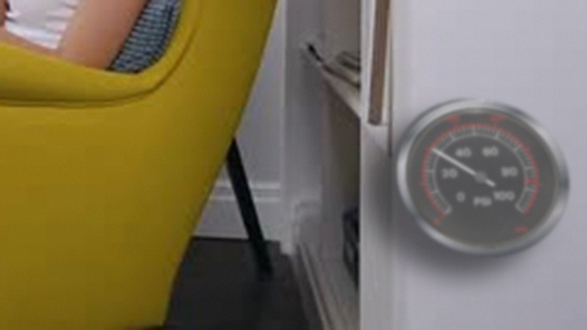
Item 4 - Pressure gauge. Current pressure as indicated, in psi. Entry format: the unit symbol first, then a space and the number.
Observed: psi 30
